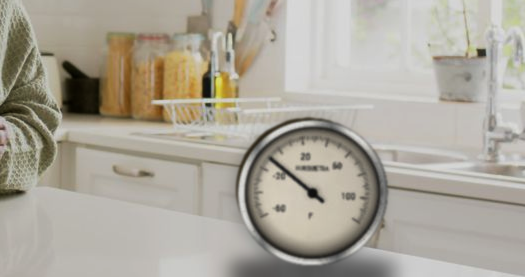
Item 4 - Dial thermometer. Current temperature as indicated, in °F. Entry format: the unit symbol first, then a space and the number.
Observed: °F -10
